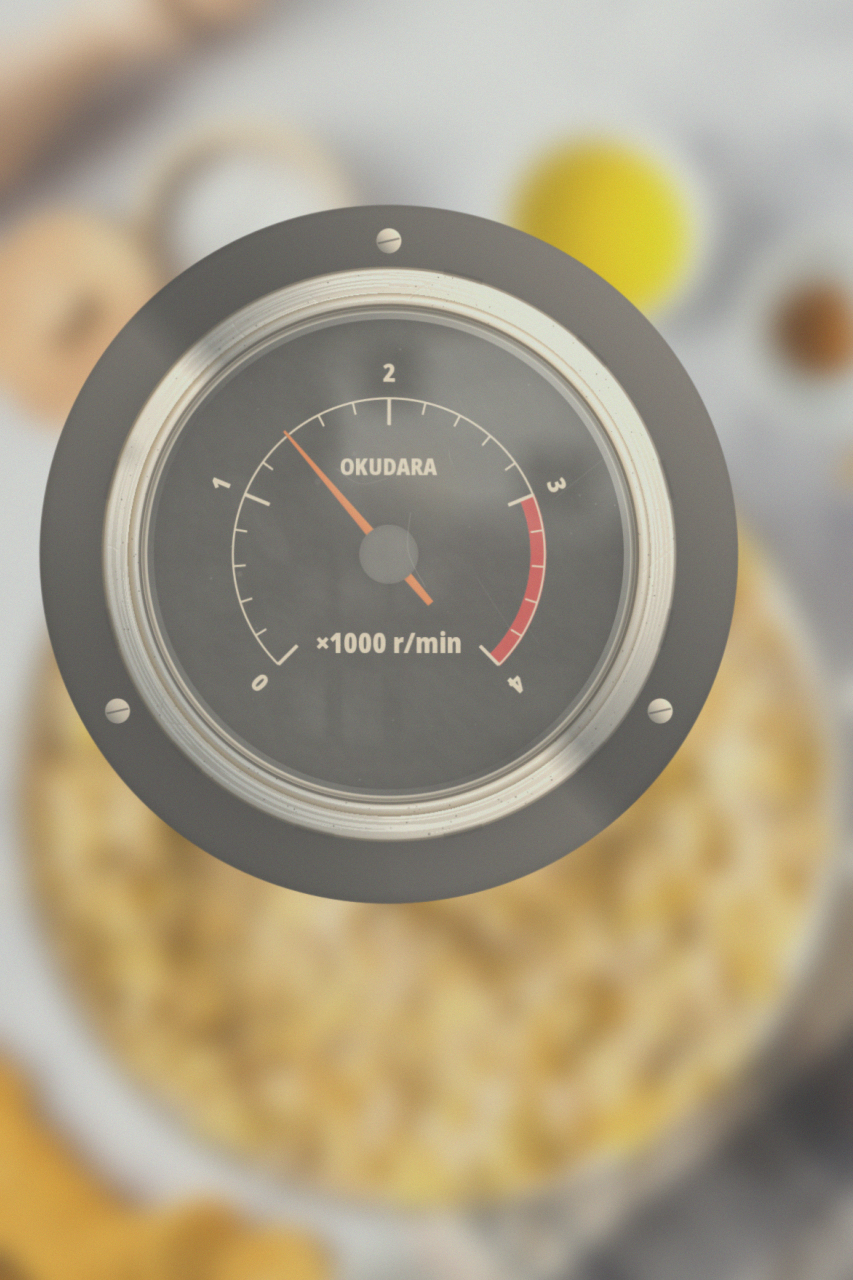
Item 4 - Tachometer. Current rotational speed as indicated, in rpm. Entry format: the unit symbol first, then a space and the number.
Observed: rpm 1400
